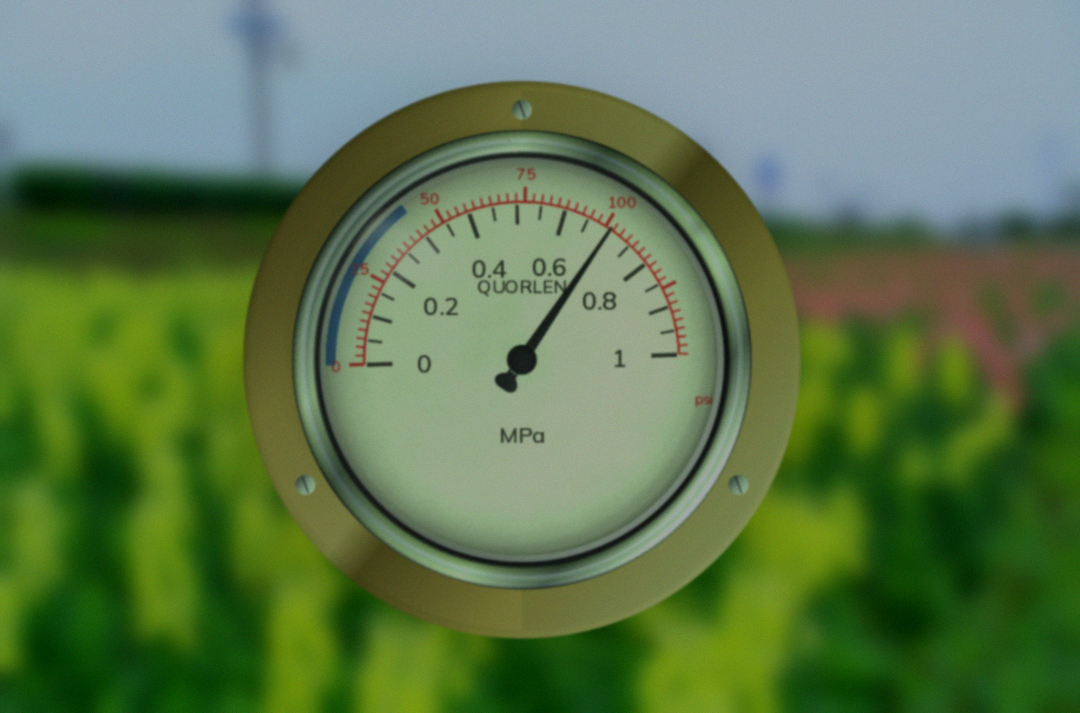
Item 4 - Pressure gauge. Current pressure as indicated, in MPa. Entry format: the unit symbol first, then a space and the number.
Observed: MPa 0.7
